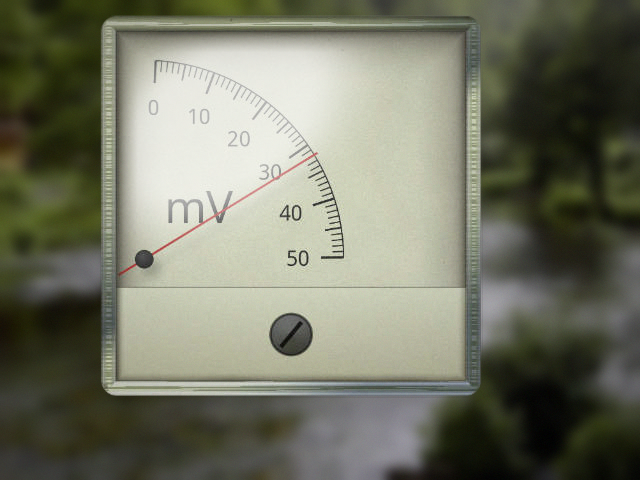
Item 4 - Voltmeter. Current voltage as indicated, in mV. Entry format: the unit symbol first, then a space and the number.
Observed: mV 32
